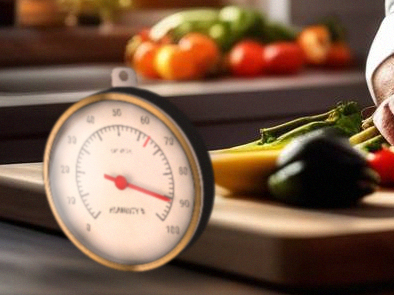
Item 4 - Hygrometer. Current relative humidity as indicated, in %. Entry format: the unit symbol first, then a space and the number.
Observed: % 90
